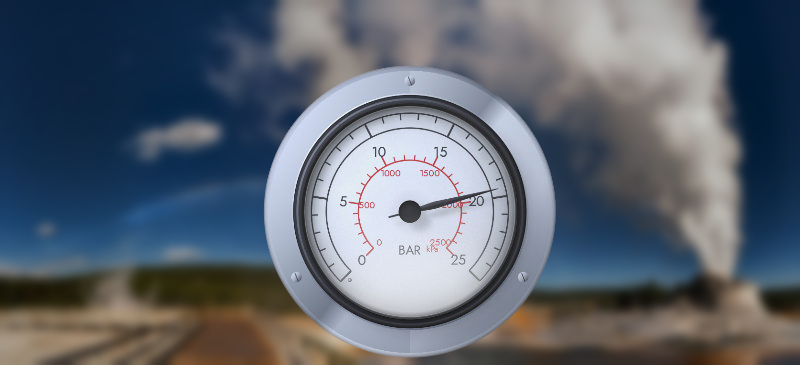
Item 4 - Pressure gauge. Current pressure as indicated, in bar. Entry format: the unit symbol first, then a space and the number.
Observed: bar 19.5
